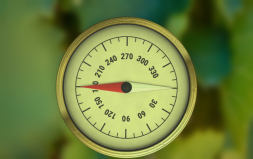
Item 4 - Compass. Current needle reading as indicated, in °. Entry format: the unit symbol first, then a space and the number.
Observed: ° 180
